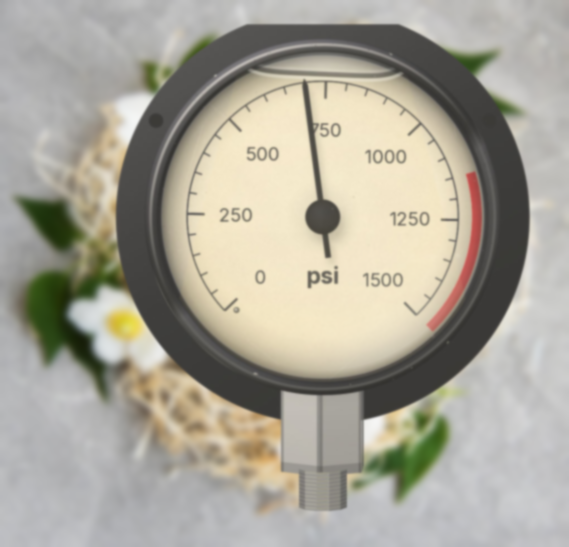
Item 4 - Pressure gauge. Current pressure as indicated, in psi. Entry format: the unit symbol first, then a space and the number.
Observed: psi 700
